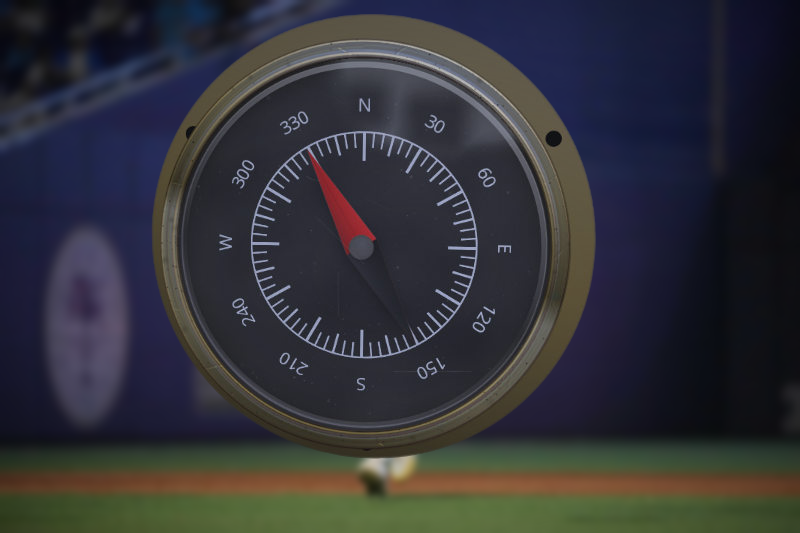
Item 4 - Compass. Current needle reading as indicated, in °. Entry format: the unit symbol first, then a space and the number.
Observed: ° 330
